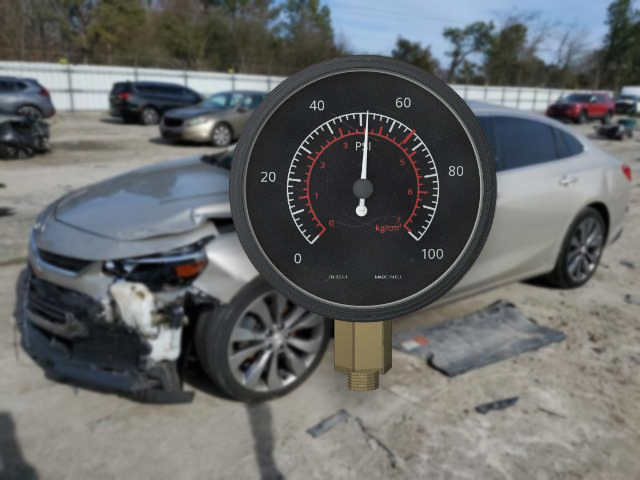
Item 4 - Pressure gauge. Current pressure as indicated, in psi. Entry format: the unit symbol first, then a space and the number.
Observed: psi 52
